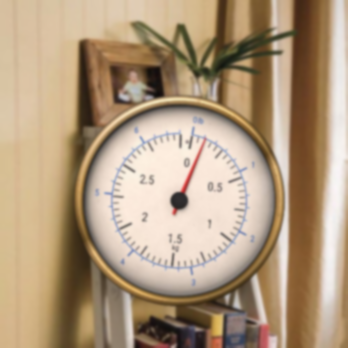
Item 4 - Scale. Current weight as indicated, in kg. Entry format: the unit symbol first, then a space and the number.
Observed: kg 0.1
